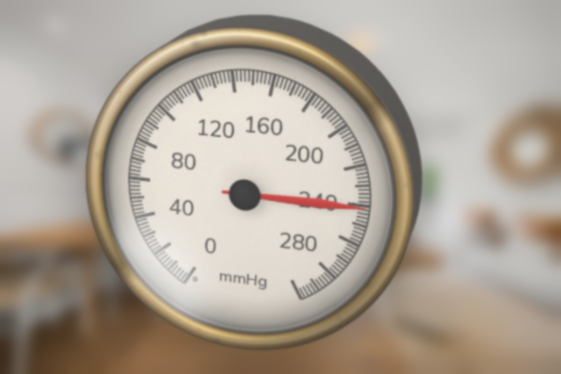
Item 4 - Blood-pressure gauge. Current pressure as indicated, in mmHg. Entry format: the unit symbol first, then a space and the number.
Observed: mmHg 240
